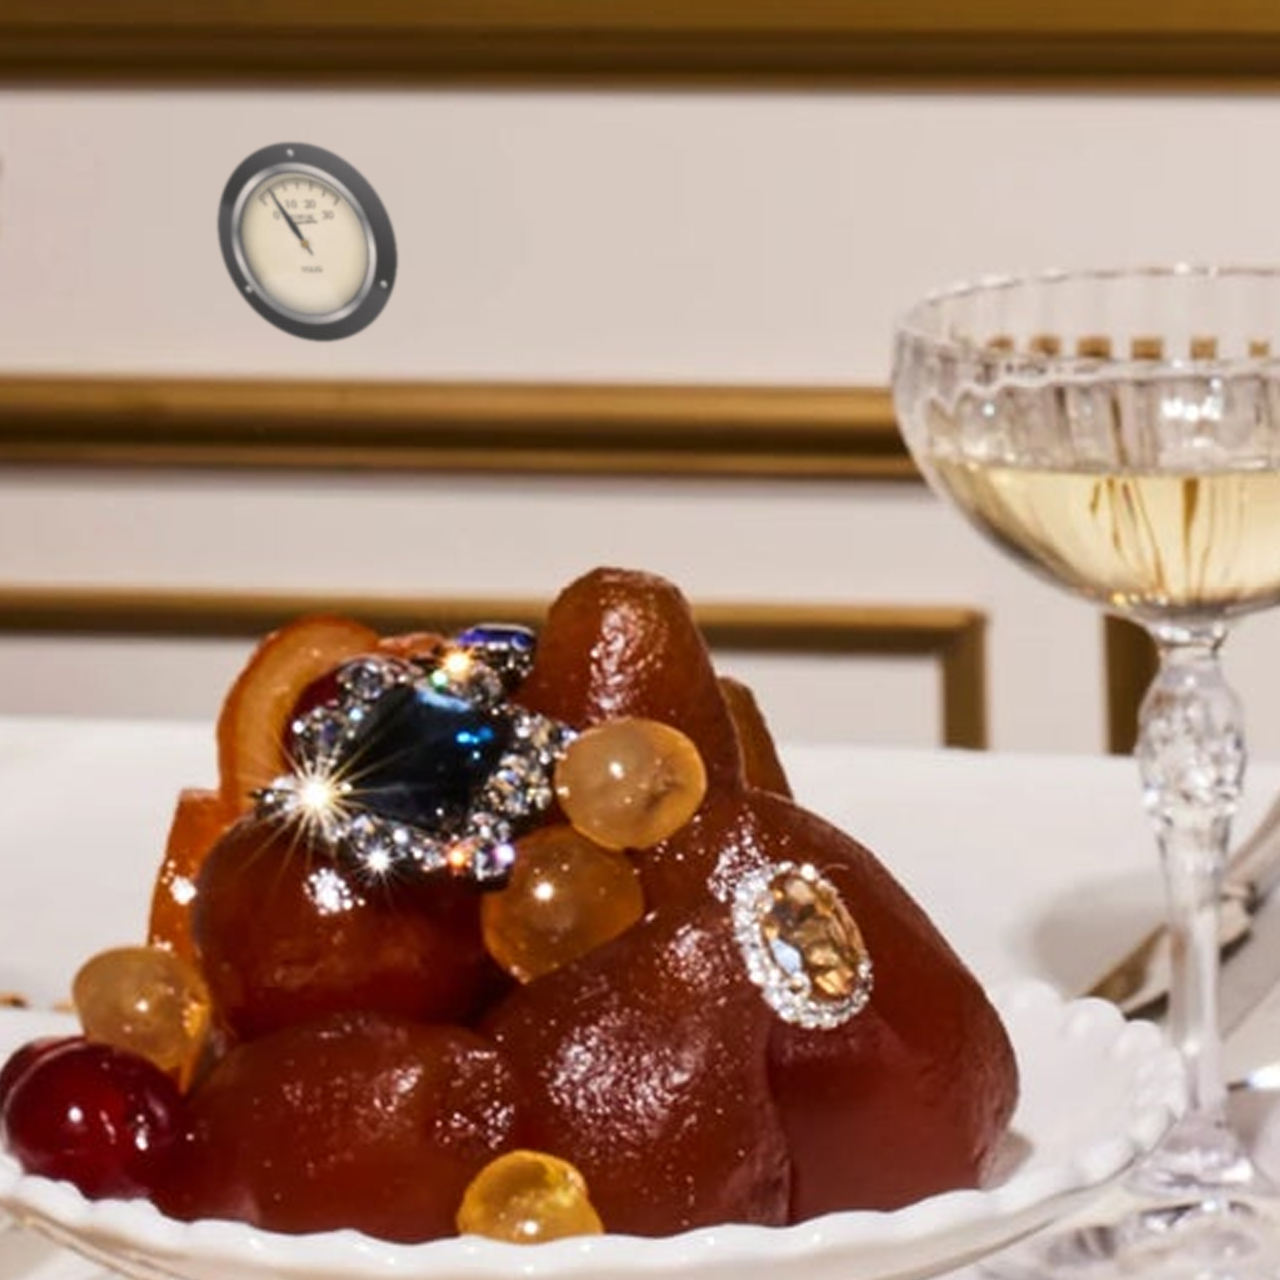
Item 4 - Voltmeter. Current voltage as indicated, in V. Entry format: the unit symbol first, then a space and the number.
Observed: V 5
